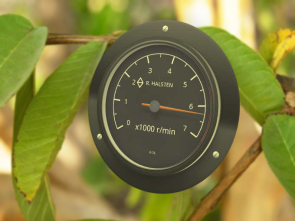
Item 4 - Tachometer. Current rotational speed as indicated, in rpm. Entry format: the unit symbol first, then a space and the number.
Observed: rpm 6250
